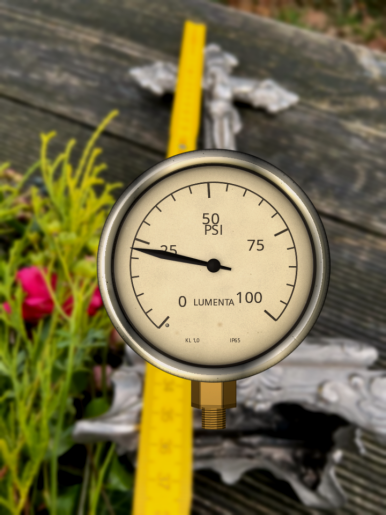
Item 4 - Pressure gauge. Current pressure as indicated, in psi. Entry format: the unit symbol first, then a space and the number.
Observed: psi 22.5
